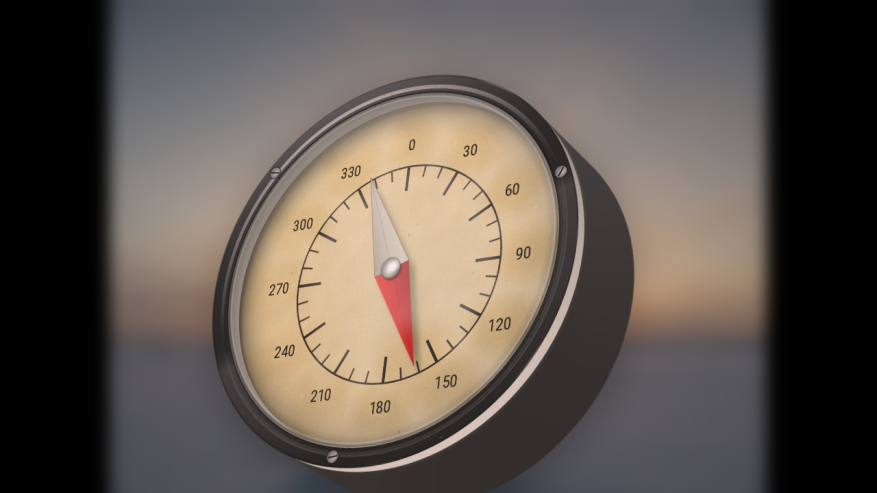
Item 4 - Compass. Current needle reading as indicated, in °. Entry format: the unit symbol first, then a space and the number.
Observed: ° 160
